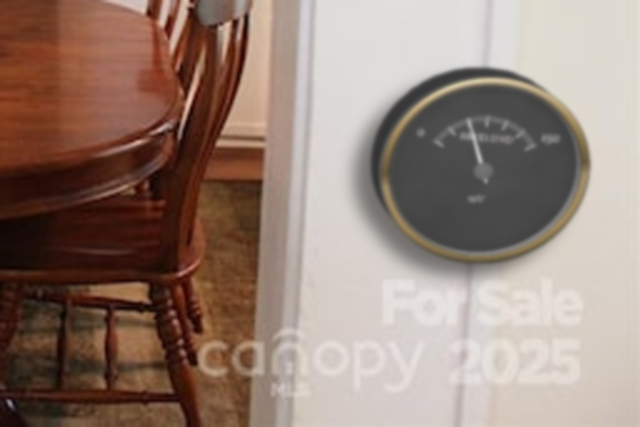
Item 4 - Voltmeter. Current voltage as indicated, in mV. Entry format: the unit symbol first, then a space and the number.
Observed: mV 50
